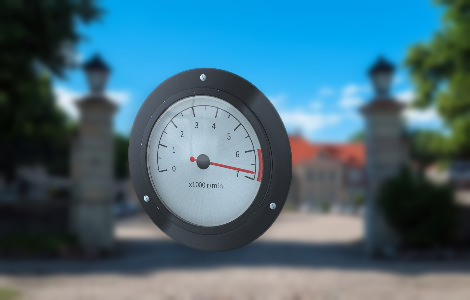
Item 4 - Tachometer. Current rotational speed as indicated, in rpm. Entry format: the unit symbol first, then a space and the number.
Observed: rpm 6750
